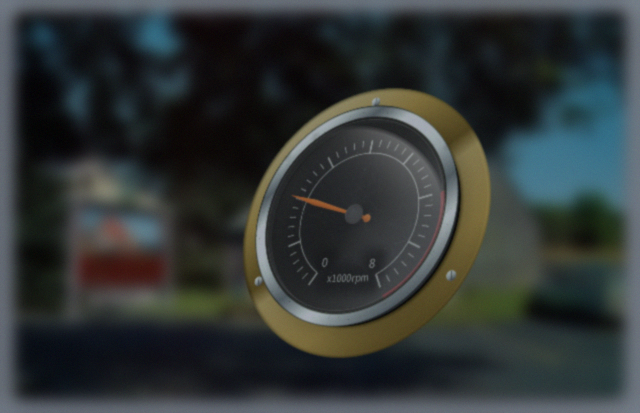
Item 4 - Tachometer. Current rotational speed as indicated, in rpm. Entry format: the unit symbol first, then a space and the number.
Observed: rpm 2000
